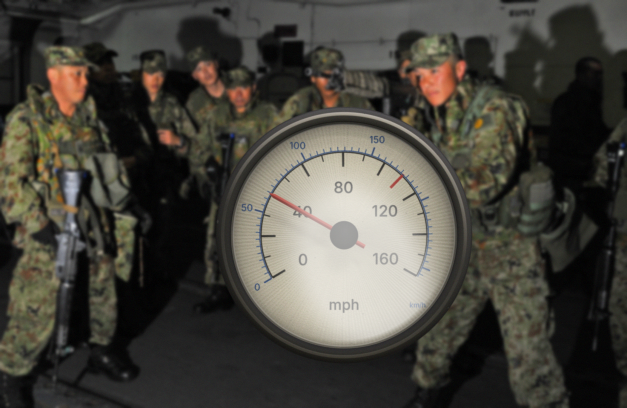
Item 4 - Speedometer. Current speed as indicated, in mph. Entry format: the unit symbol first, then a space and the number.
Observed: mph 40
